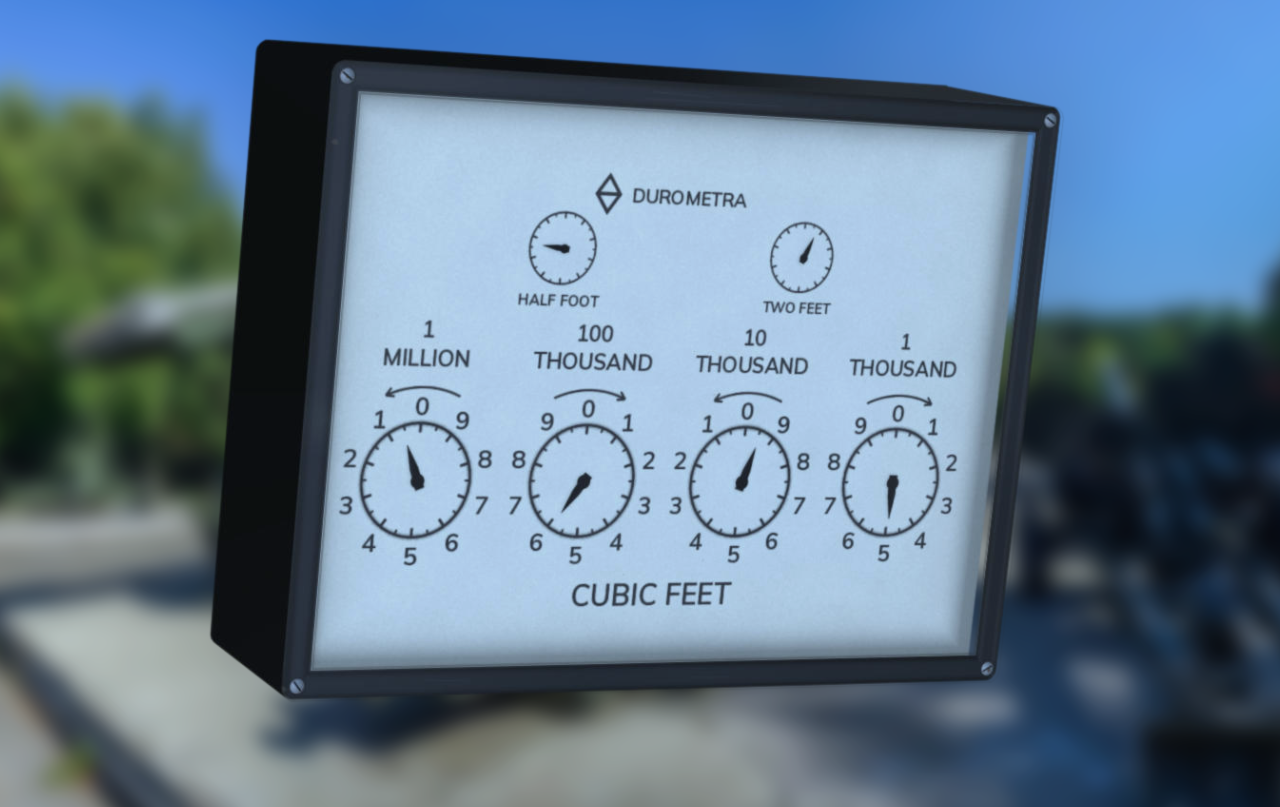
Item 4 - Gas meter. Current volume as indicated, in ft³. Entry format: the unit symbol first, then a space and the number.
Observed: ft³ 59500
